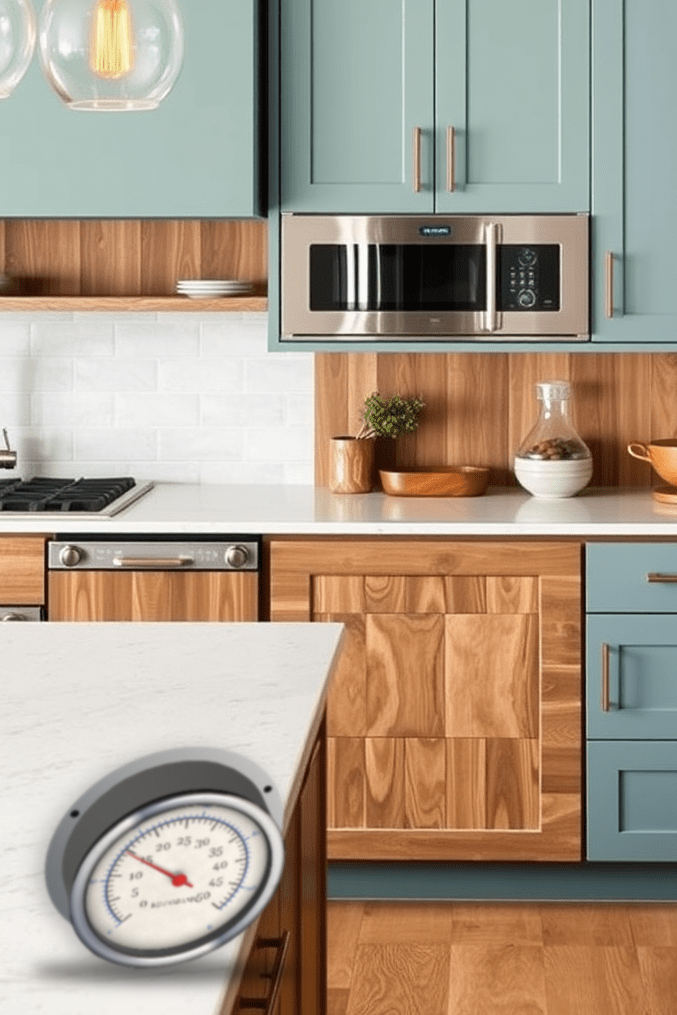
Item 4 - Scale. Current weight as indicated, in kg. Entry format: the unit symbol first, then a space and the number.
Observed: kg 15
